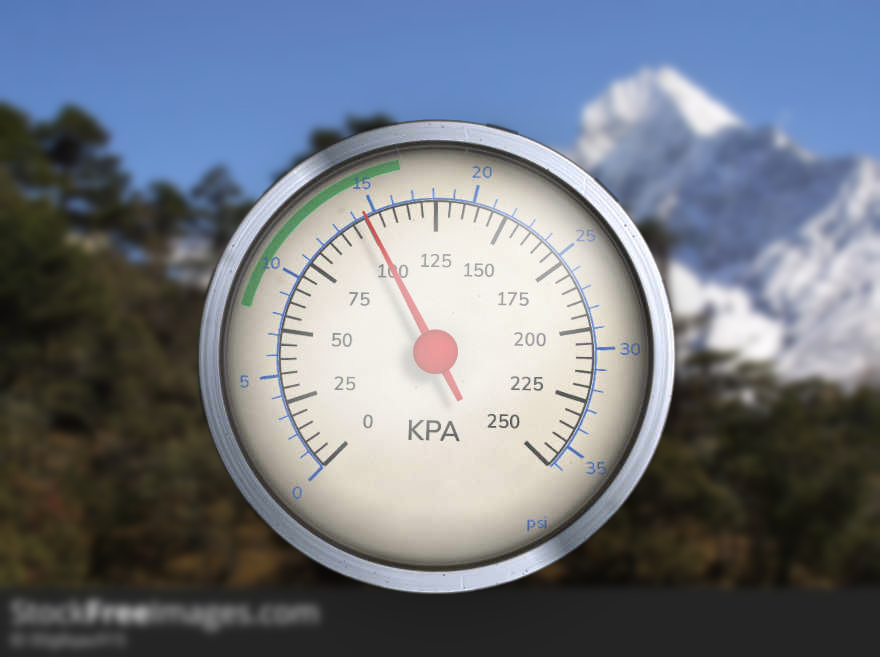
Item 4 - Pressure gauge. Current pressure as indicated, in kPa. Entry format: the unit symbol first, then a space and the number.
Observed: kPa 100
